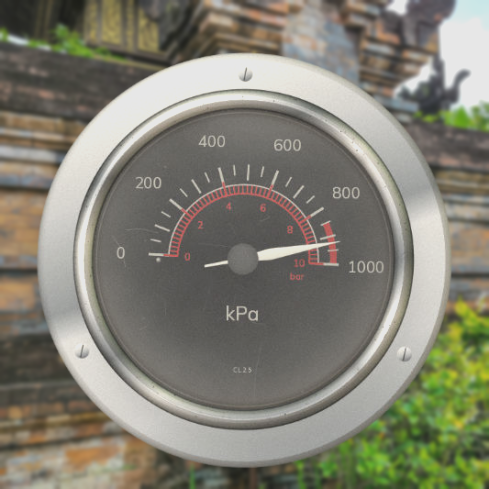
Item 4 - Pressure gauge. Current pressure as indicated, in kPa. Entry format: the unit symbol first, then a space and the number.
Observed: kPa 925
